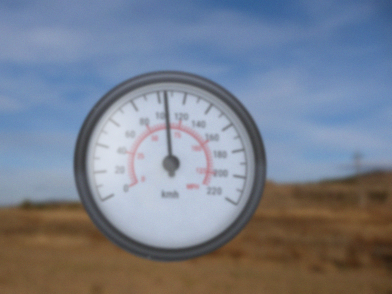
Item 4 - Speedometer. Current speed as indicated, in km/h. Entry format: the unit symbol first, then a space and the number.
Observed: km/h 105
